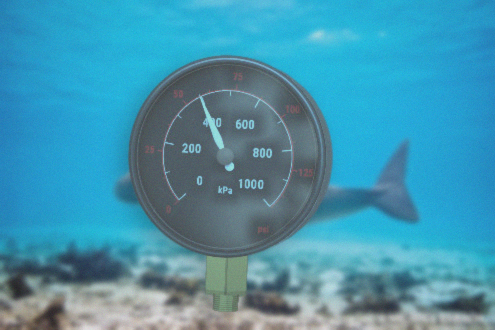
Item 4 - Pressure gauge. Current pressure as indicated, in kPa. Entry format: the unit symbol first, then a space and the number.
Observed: kPa 400
